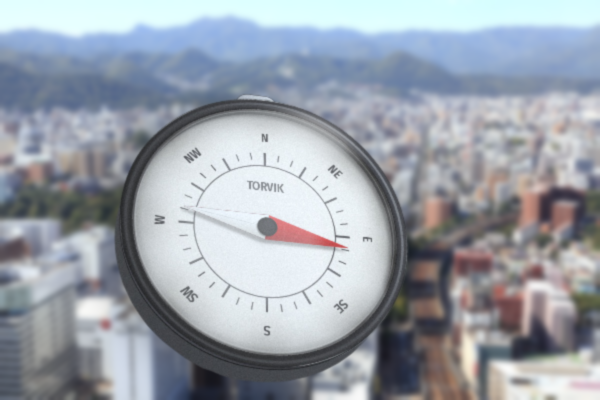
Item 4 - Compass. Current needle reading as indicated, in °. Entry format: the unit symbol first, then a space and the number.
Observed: ° 100
